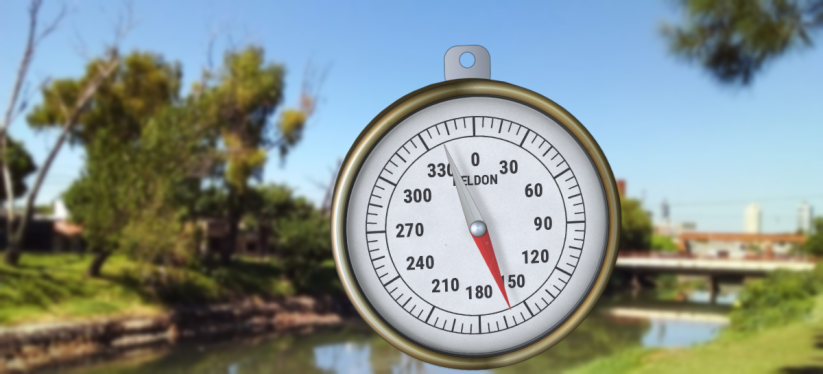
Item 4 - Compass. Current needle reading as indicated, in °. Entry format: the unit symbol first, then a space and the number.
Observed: ° 160
